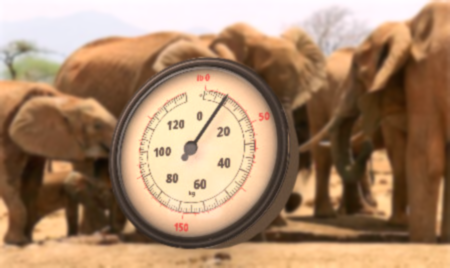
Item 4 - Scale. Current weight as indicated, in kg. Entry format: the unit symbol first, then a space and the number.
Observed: kg 10
